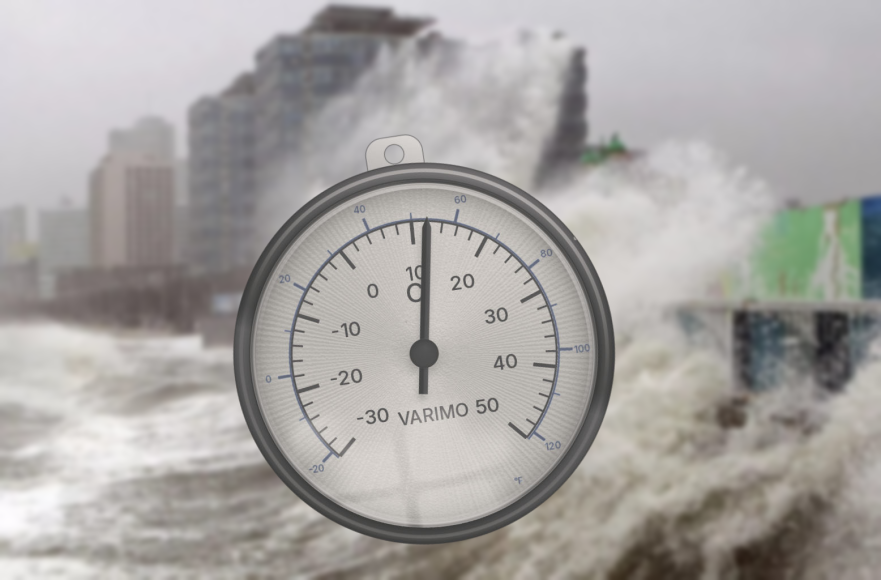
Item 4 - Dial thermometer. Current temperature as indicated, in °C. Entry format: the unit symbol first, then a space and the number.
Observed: °C 12
